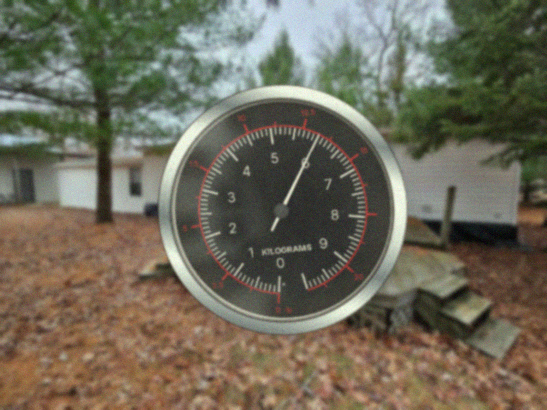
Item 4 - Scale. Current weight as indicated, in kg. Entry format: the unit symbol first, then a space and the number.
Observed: kg 6
